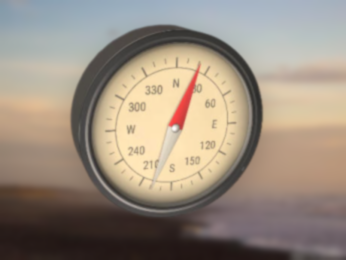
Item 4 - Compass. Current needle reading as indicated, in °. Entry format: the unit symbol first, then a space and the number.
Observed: ° 20
